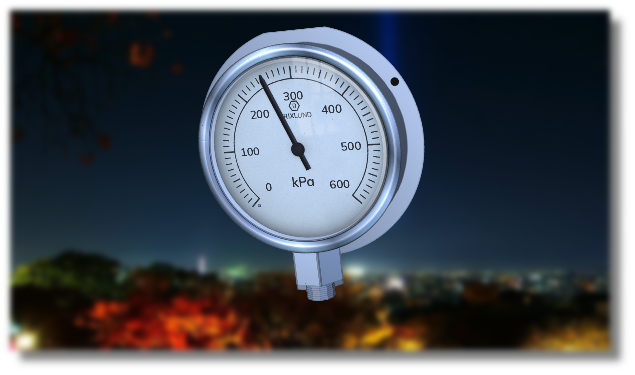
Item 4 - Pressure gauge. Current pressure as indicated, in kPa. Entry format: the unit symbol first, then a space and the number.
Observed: kPa 250
